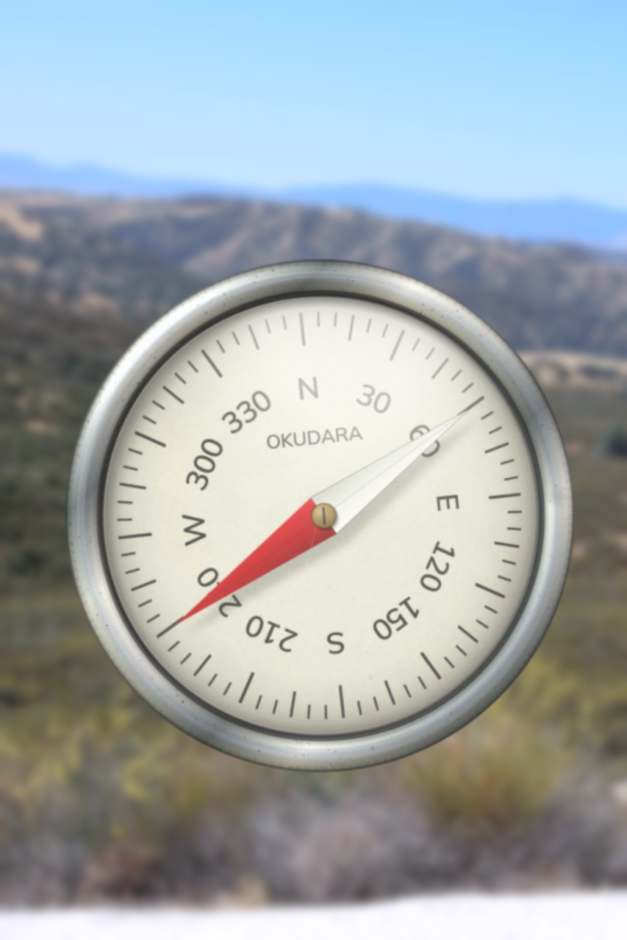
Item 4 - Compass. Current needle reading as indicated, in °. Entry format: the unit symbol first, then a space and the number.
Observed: ° 240
